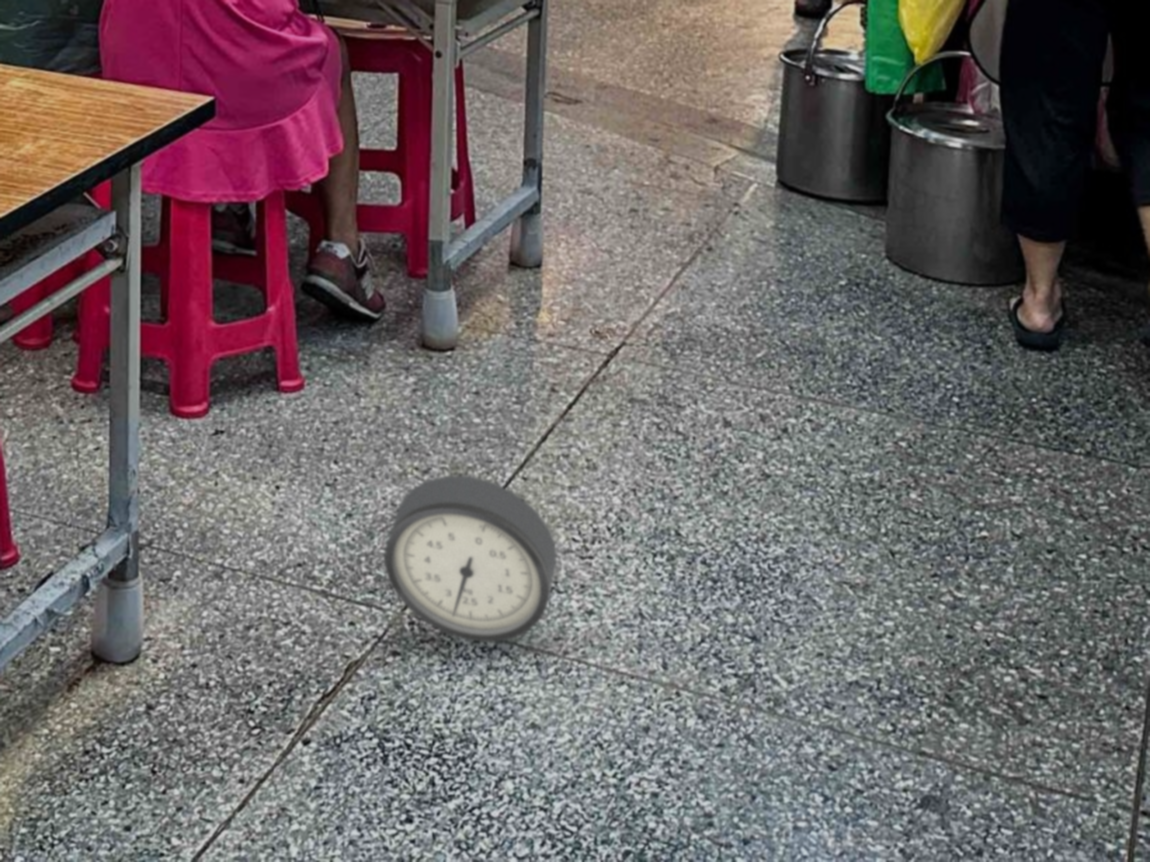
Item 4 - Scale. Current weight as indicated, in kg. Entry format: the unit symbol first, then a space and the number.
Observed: kg 2.75
